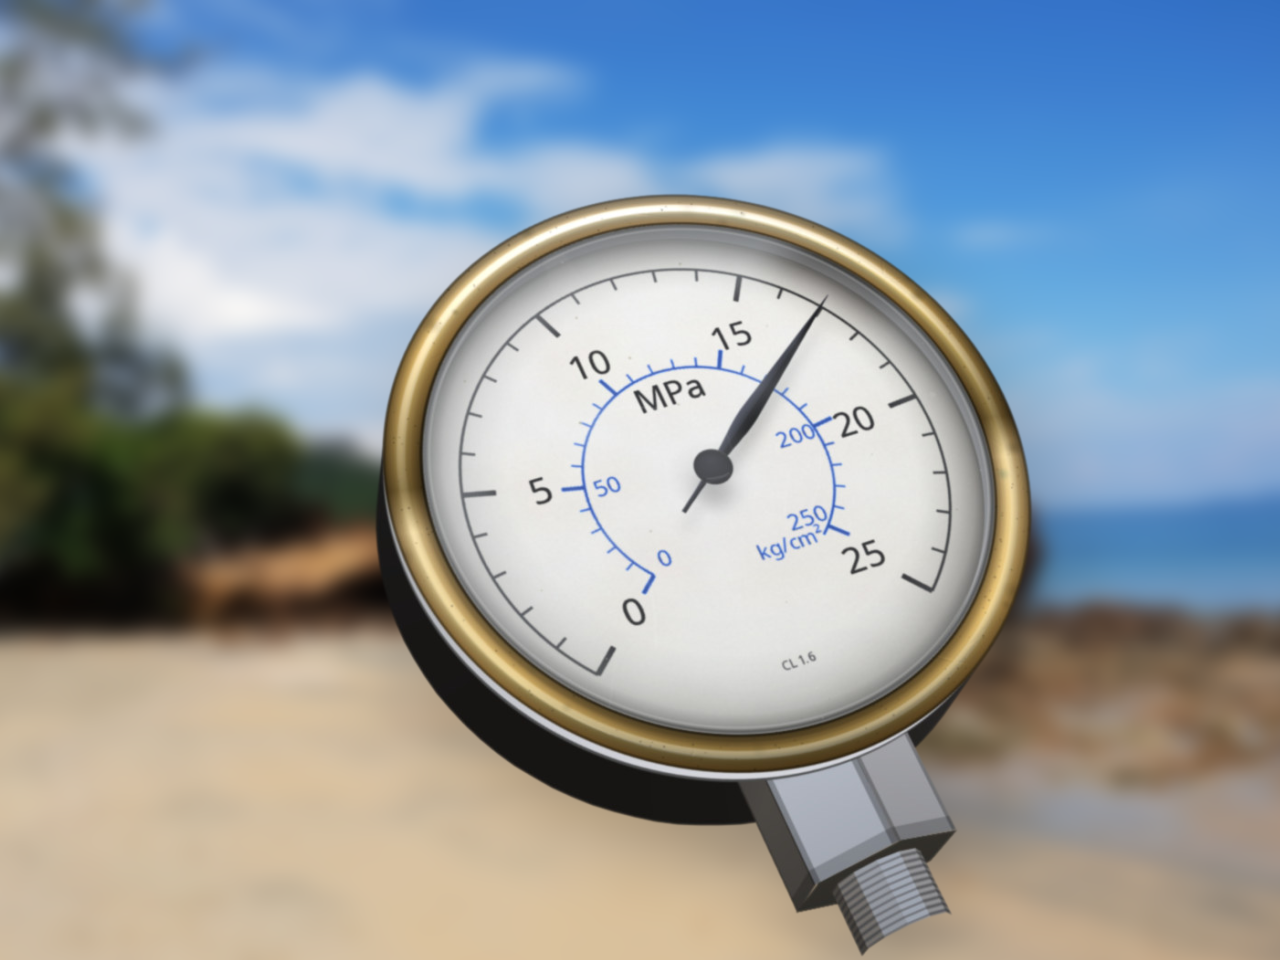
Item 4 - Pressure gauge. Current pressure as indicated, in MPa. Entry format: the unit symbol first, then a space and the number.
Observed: MPa 17
